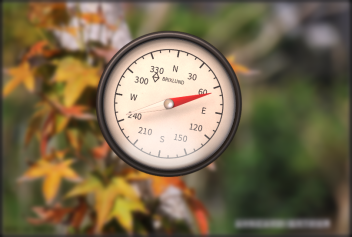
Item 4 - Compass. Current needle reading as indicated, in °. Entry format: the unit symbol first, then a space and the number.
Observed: ° 65
